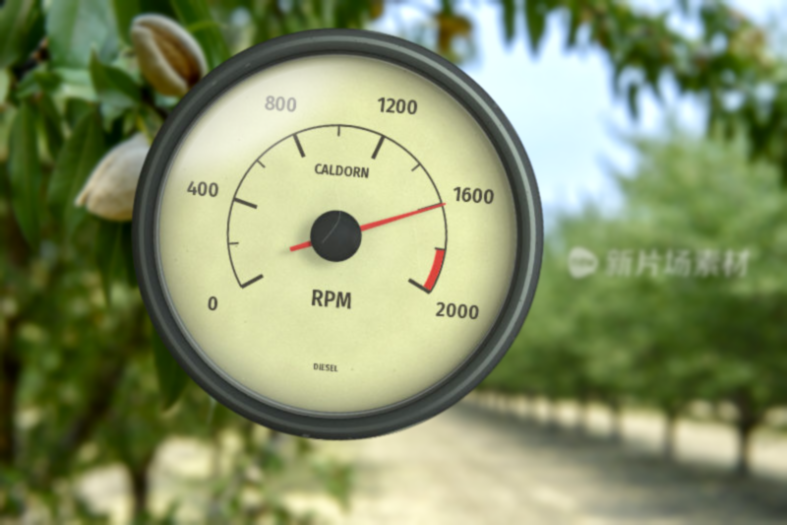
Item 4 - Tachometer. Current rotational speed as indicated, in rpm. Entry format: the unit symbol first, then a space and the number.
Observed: rpm 1600
